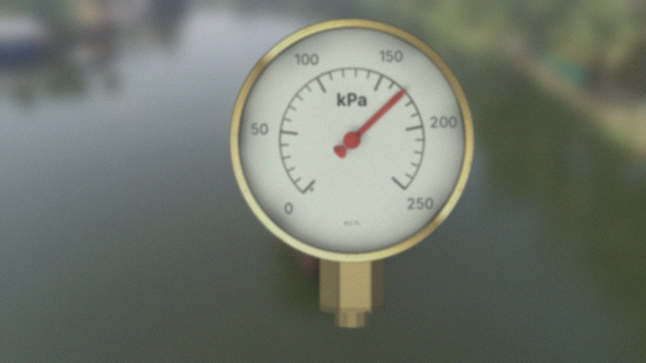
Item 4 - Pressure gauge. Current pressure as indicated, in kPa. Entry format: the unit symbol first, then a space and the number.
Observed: kPa 170
